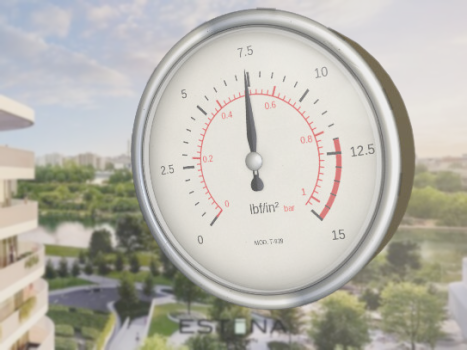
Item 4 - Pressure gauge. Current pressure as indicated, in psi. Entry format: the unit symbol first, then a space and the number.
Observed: psi 7.5
